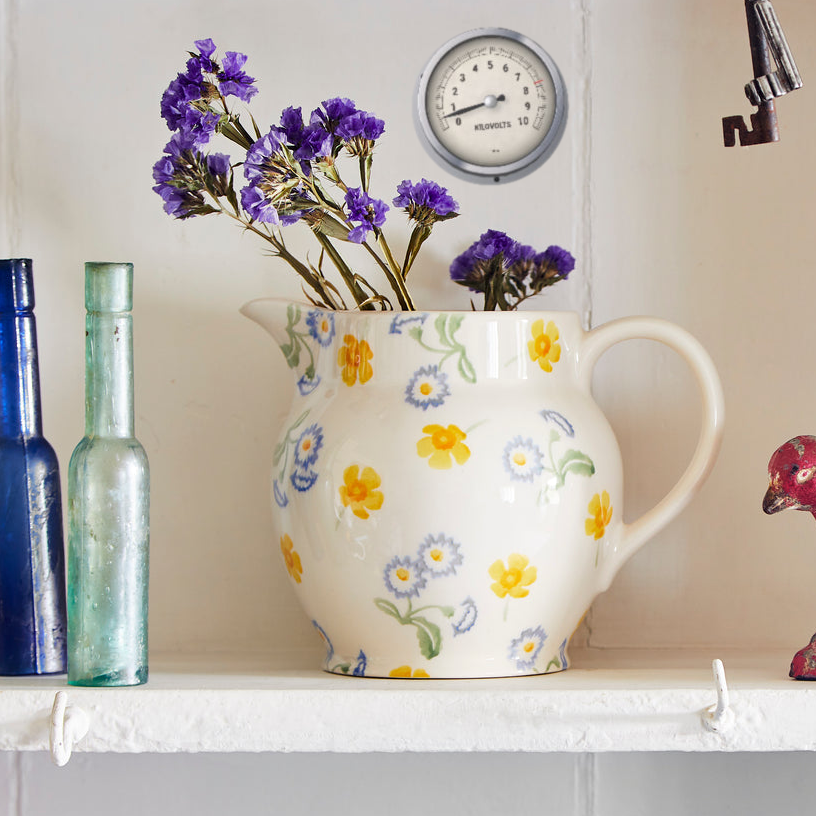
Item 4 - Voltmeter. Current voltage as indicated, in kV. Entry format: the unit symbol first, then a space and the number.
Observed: kV 0.5
